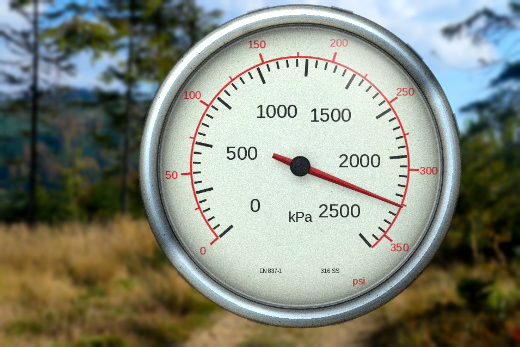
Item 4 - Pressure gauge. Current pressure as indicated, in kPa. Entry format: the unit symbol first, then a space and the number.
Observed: kPa 2250
